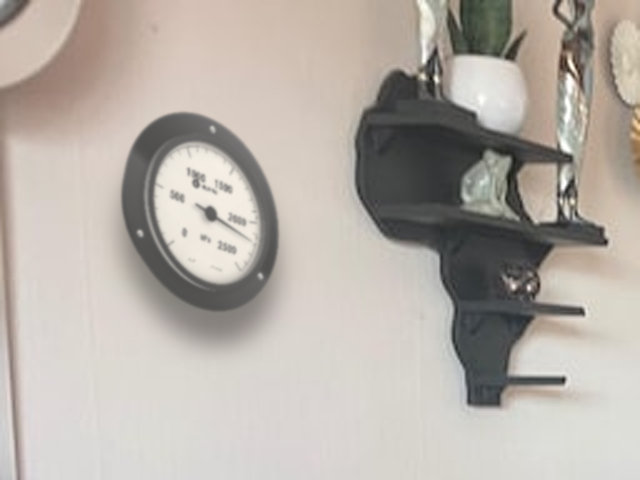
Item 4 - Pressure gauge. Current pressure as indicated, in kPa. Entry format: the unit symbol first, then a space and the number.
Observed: kPa 2200
